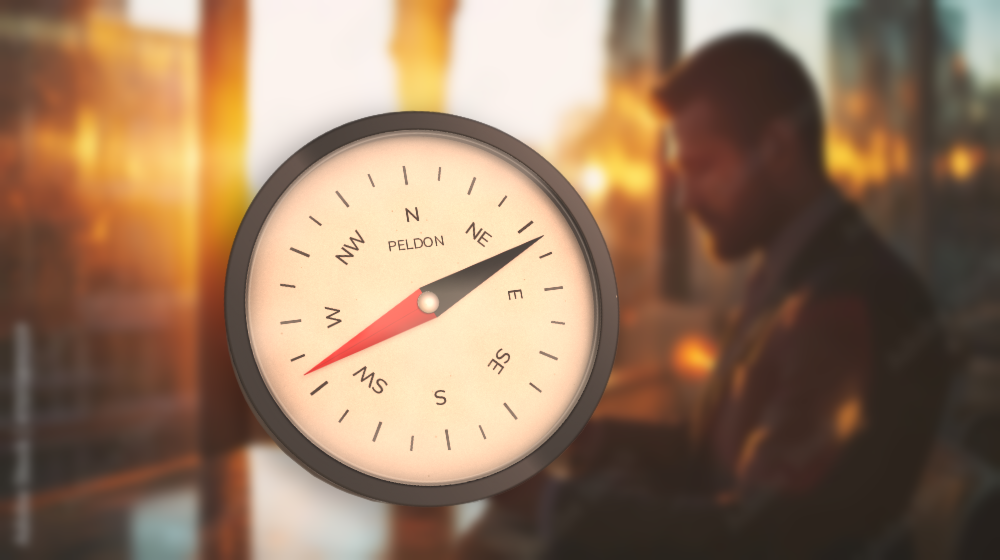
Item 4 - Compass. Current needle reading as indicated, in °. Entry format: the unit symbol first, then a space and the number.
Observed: ° 247.5
